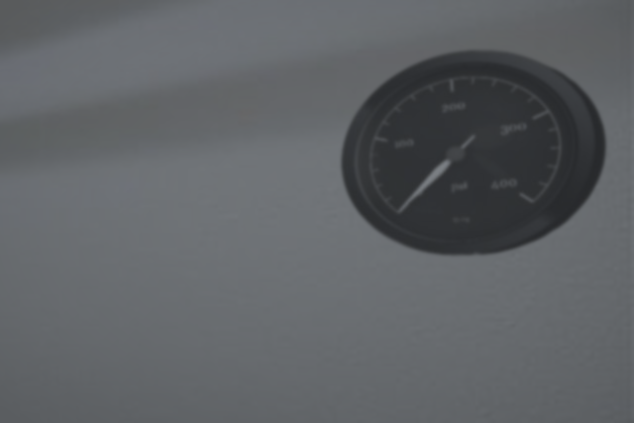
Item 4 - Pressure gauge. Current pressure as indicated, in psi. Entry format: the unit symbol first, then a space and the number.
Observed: psi 0
